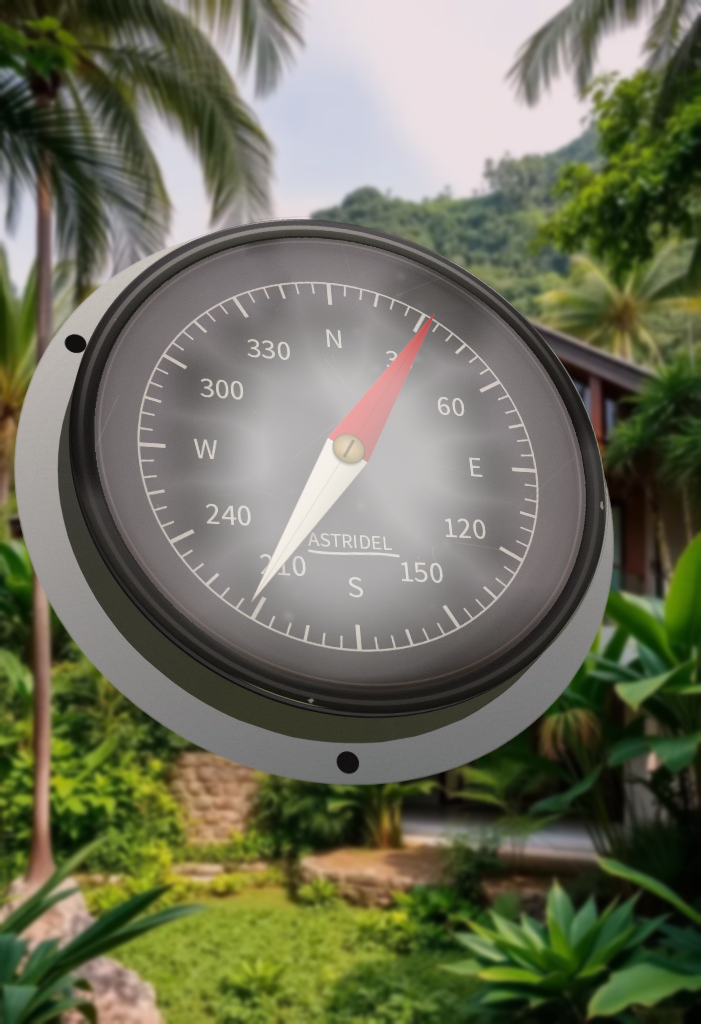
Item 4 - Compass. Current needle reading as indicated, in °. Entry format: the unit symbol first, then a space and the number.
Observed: ° 32.5
